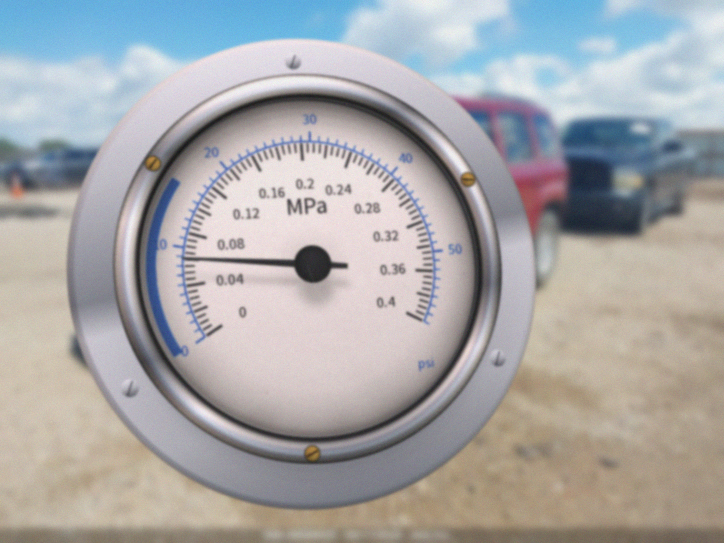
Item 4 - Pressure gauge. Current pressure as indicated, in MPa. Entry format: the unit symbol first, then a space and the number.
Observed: MPa 0.06
